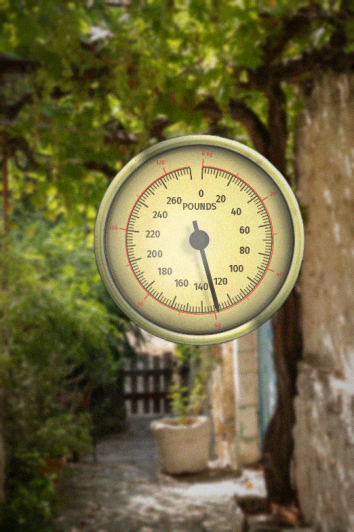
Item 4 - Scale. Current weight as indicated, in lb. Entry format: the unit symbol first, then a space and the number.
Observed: lb 130
